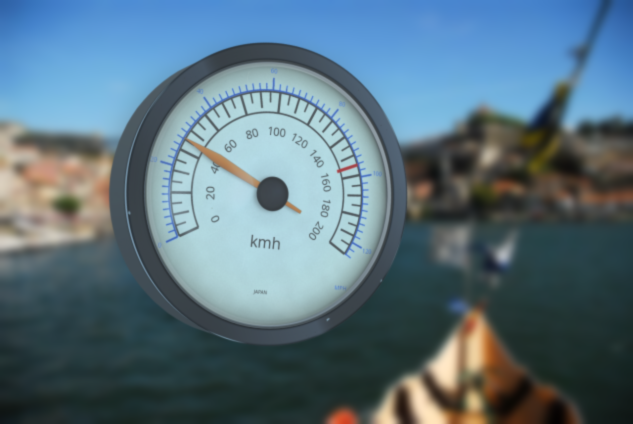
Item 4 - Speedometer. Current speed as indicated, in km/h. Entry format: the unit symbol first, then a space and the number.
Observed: km/h 45
